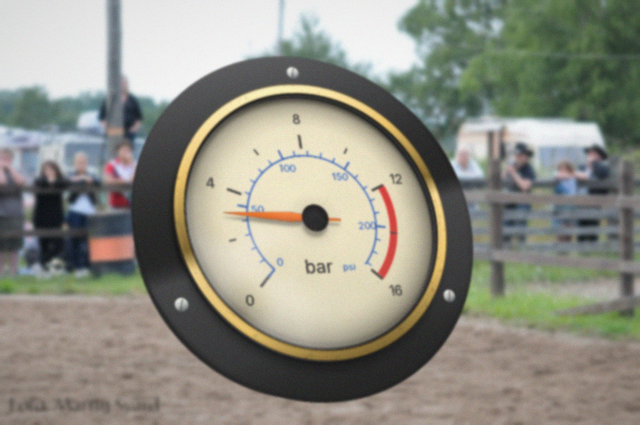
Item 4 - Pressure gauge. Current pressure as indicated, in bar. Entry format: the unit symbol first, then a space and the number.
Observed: bar 3
